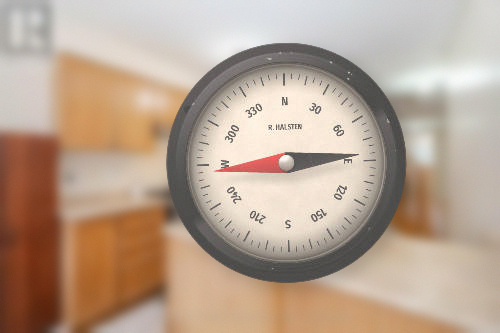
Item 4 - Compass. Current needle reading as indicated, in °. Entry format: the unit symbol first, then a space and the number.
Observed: ° 265
